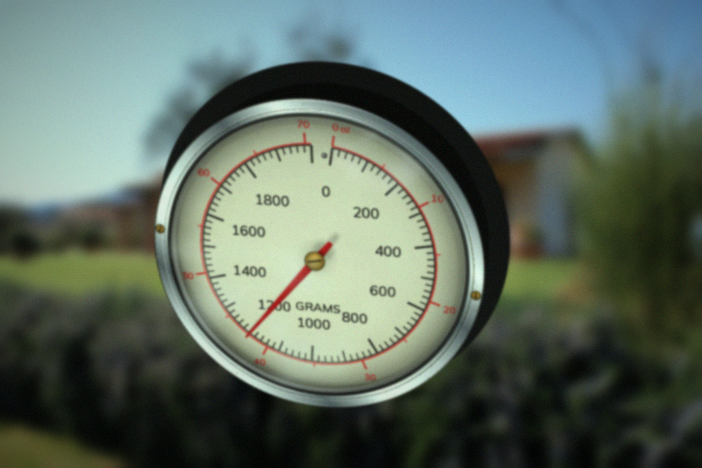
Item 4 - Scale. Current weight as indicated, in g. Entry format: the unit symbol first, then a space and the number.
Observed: g 1200
